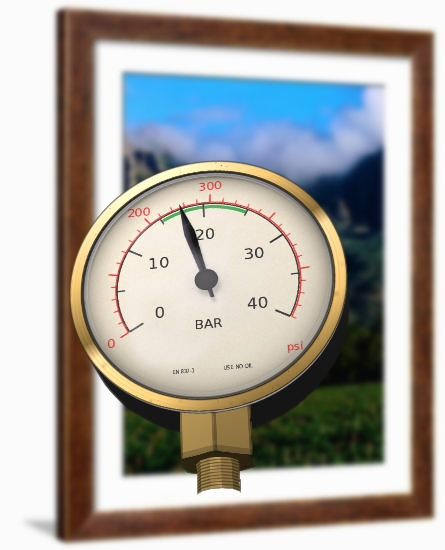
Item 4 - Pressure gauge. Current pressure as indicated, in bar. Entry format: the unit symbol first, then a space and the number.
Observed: bar 17.5
